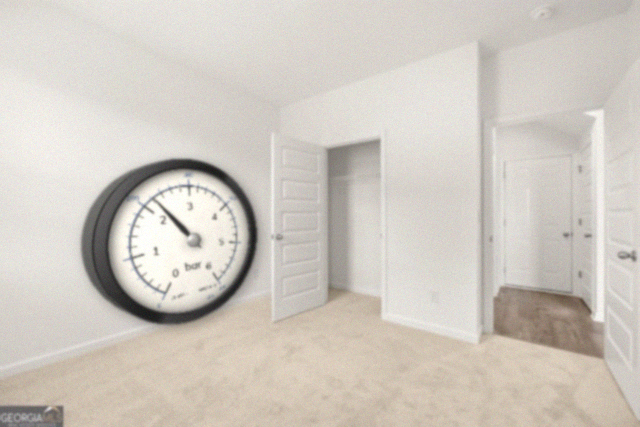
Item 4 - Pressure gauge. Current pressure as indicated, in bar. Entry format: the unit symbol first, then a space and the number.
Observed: bar 2.2
